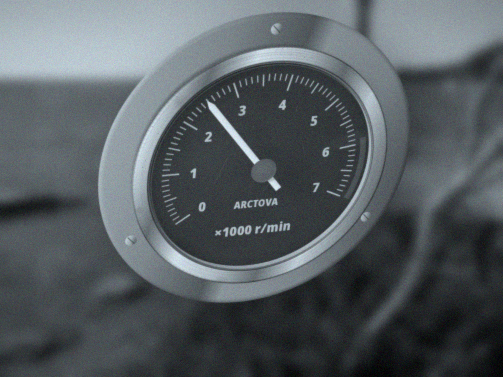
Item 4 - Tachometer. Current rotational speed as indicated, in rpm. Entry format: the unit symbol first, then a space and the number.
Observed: rpm 2500
